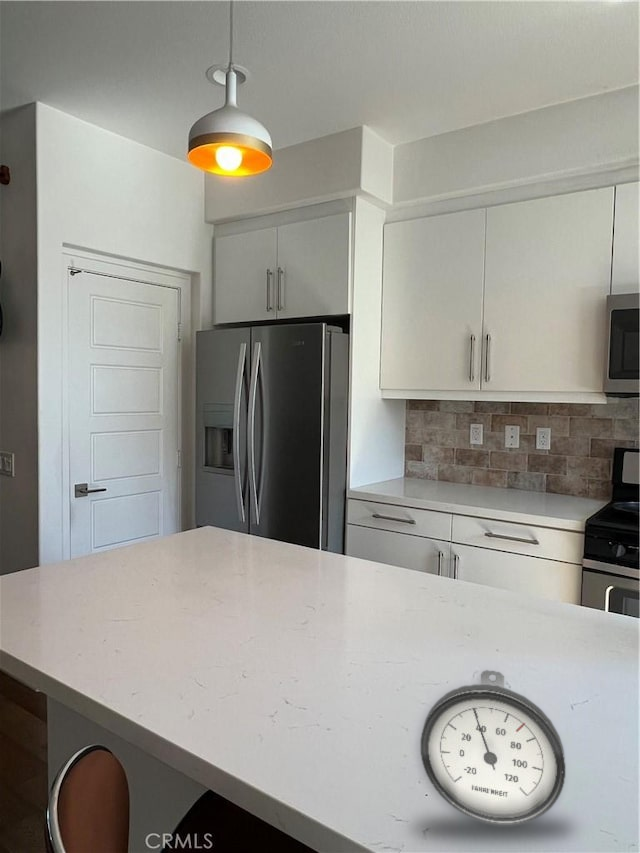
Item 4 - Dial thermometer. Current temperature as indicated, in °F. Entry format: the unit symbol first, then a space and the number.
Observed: °F 40
